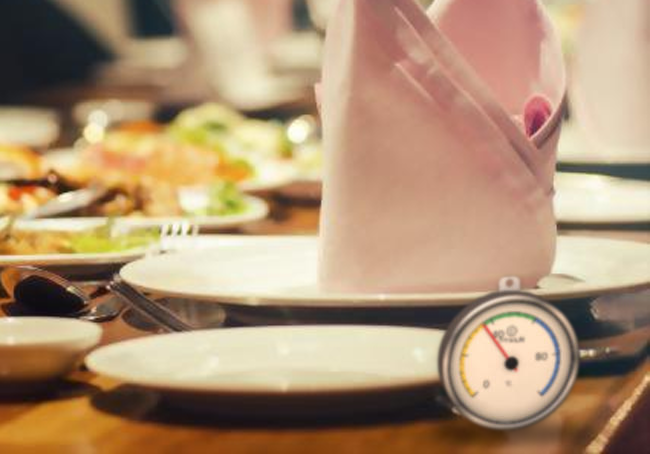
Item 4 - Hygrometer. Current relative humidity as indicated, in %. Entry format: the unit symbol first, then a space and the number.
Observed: % 36
